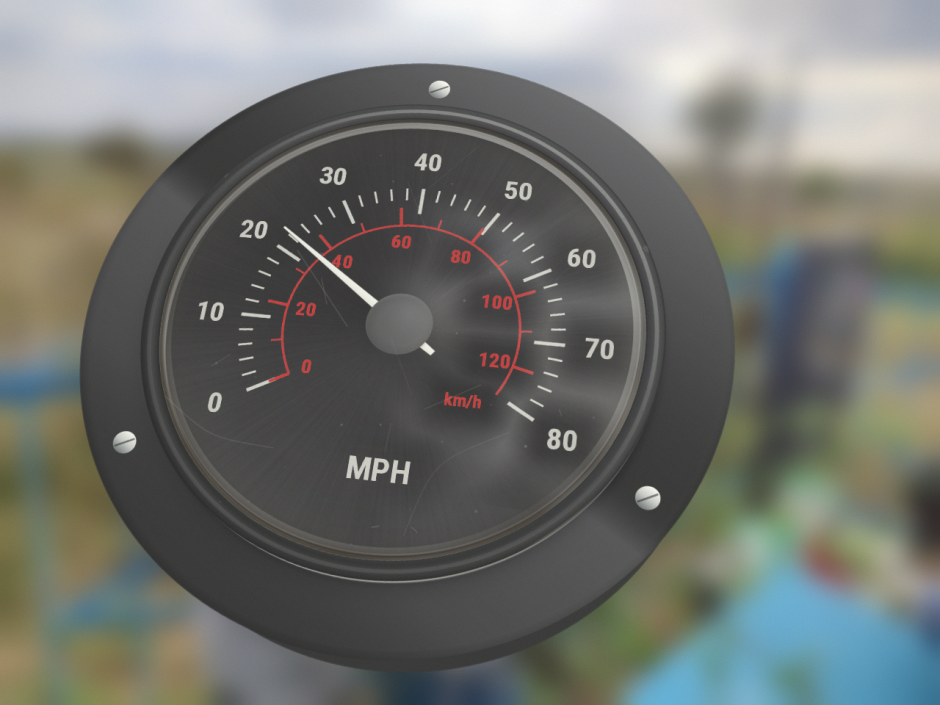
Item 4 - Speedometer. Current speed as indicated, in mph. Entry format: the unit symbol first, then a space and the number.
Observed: mph 22
